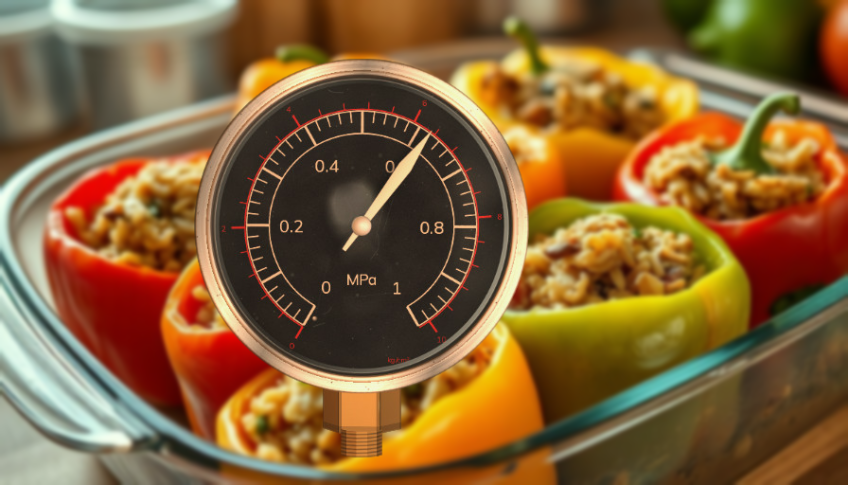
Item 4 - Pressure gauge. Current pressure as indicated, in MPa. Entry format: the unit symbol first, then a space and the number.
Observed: MPa 0.62
